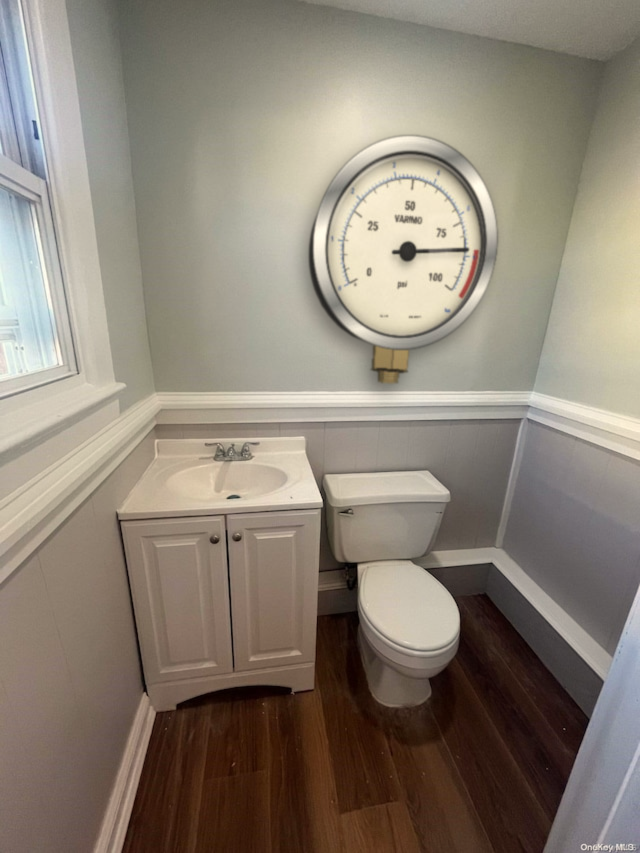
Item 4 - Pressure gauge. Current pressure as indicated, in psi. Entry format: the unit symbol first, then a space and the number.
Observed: psi 85
